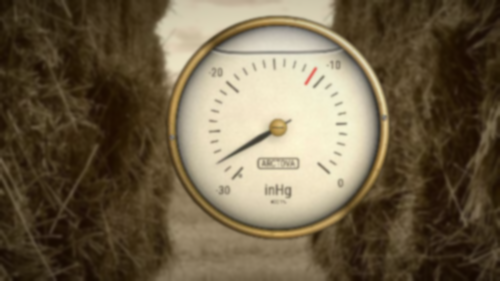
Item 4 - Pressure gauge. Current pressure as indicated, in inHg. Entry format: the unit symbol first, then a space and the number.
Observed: inHg -28
